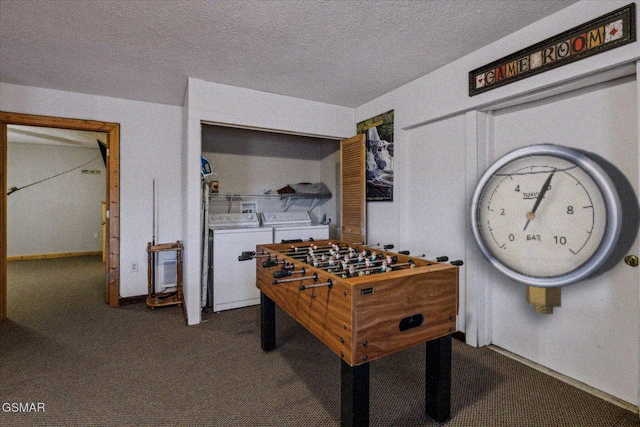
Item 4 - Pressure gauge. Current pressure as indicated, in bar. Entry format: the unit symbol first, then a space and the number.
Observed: bar 6
